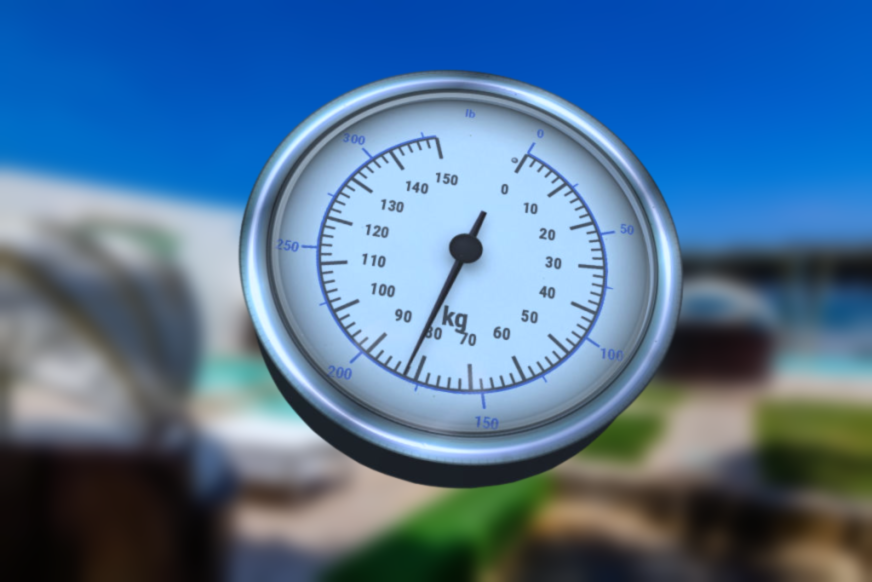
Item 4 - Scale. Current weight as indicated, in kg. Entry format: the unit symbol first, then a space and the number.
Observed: kg 82
